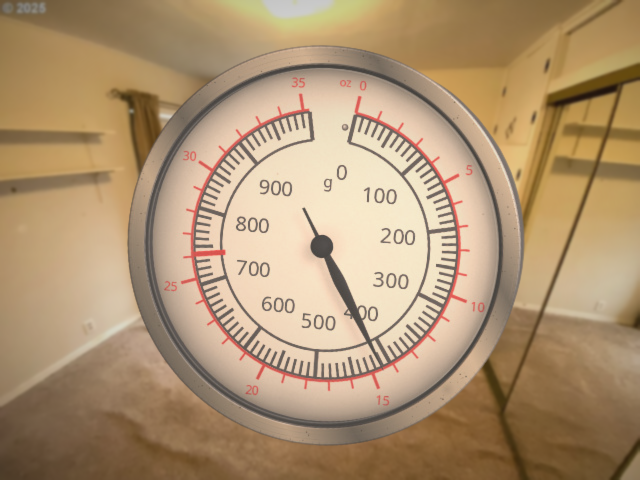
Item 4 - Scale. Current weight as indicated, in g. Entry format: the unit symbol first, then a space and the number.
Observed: g 410
